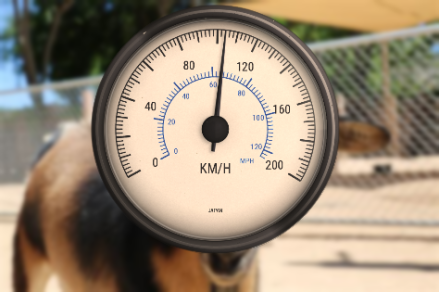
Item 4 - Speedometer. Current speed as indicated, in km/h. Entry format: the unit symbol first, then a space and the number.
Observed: km/h 104
